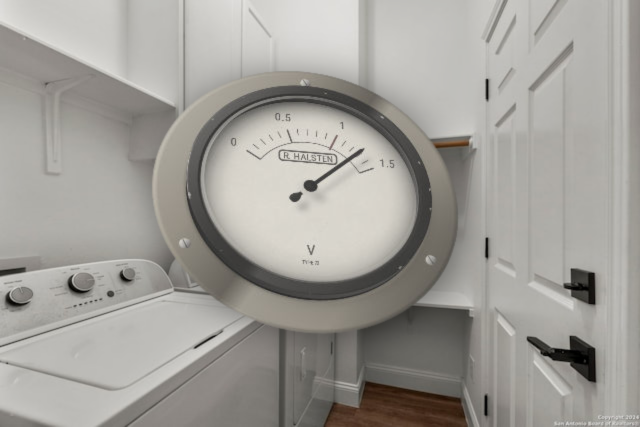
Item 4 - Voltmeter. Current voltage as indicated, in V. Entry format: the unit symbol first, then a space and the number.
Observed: V 1.3
